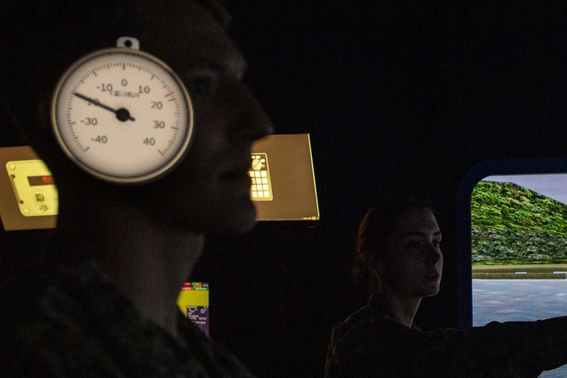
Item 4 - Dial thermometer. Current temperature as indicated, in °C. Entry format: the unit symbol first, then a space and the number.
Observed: °C -20
